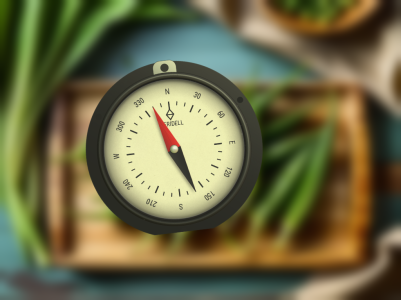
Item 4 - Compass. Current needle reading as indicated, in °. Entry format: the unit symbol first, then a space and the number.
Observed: ° 340
